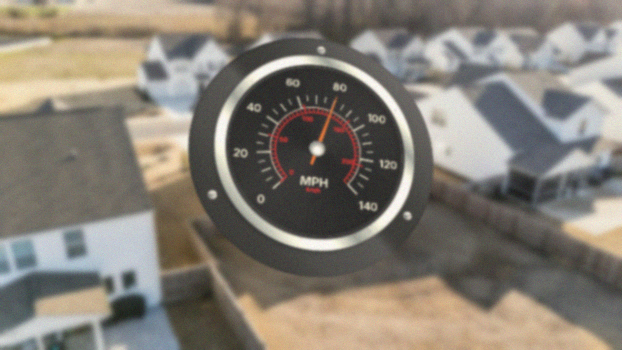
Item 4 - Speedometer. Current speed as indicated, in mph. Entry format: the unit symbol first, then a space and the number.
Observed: mph 80
